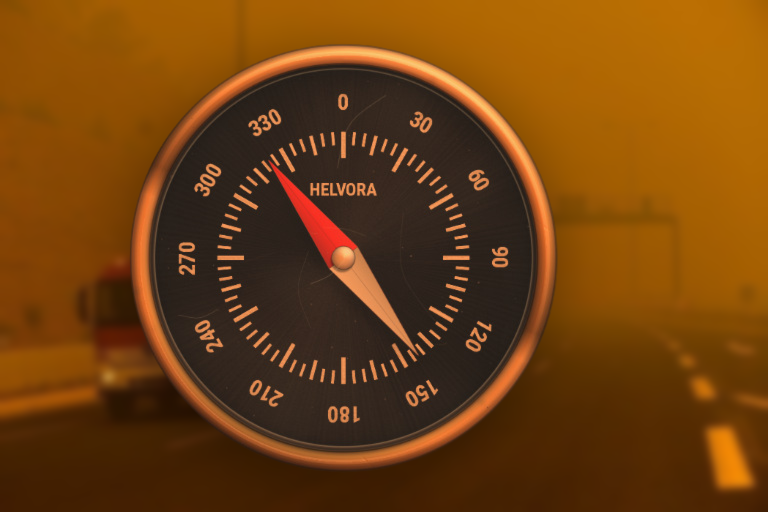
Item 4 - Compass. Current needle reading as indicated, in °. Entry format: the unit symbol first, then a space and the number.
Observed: ° 322.5
